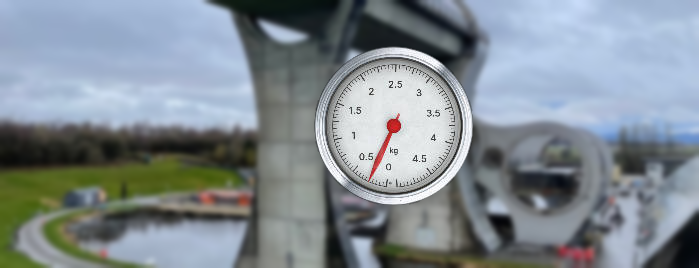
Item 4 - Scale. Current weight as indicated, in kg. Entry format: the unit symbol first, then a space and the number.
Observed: kg 0.25
